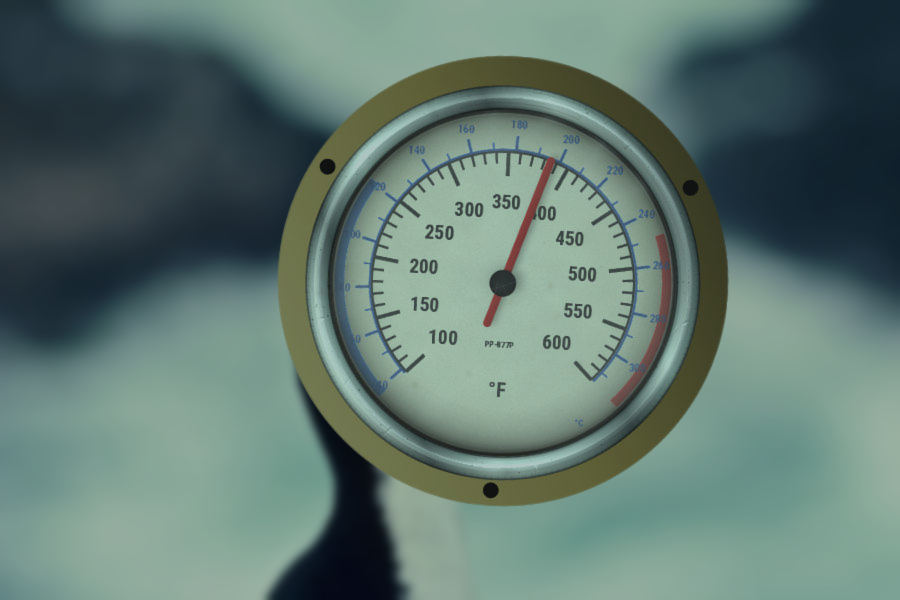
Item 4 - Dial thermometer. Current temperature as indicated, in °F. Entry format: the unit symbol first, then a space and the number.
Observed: °F 385
